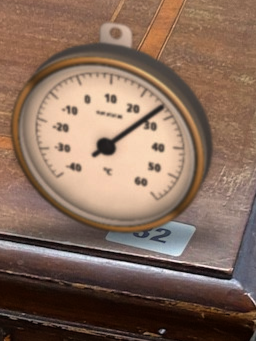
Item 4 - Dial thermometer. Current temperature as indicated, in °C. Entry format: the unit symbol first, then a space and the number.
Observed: °C 26
